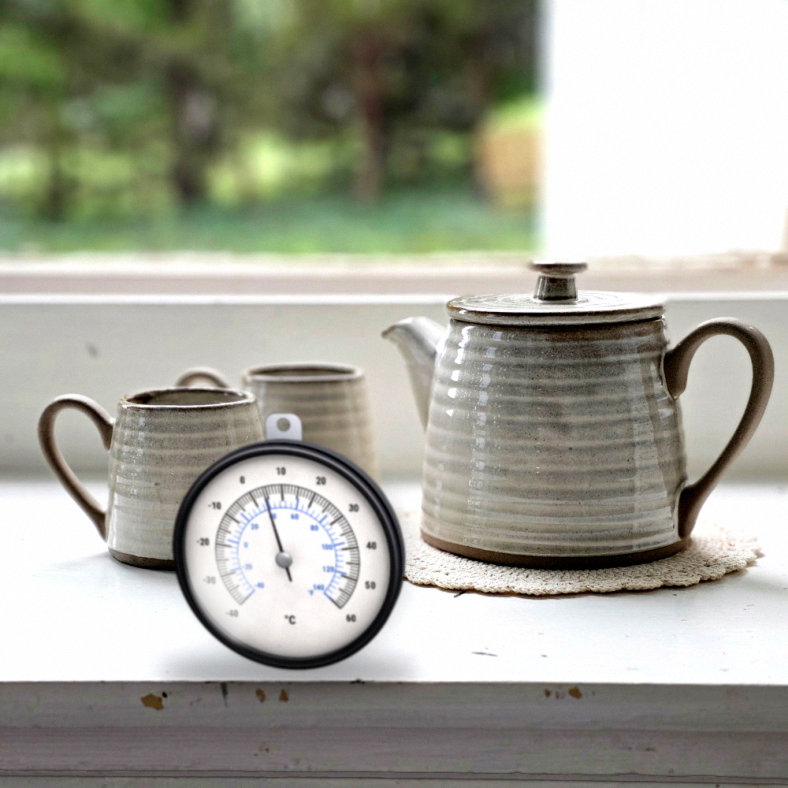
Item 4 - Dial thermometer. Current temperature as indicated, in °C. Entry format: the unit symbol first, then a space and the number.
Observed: °C 5
